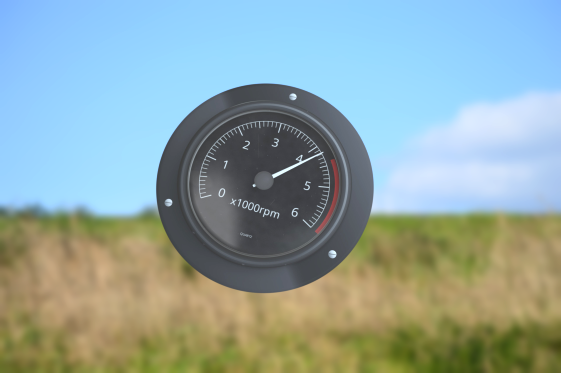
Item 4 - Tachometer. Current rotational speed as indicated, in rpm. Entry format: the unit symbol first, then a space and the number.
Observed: rpm 4200
